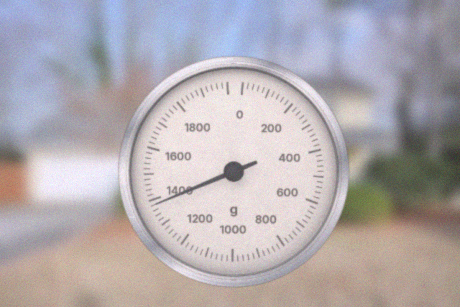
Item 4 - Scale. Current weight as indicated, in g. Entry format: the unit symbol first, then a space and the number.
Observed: g 1380
